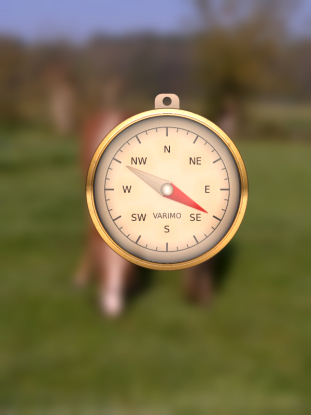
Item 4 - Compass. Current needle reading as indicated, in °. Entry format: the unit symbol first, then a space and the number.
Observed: ° 120
